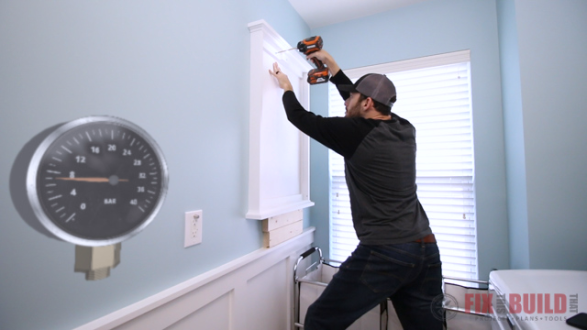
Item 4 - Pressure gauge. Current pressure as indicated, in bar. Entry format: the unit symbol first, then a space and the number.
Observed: bar 7
